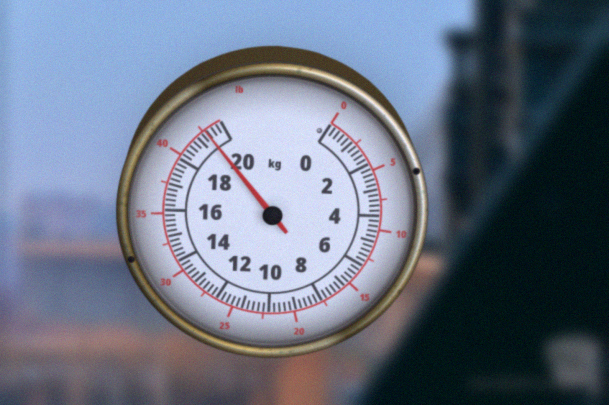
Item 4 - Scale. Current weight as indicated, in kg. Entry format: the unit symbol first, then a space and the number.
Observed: kg 19.4
